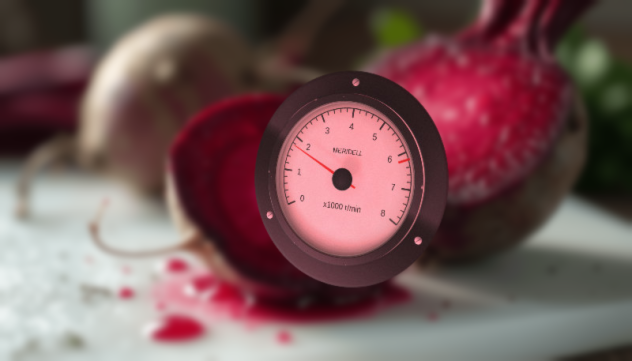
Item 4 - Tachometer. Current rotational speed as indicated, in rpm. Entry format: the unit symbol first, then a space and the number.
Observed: rpm 1800
